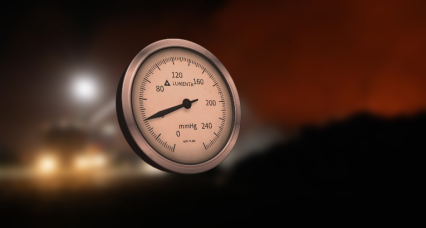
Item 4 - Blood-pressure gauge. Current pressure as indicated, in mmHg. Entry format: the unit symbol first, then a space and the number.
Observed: mmHg 40
